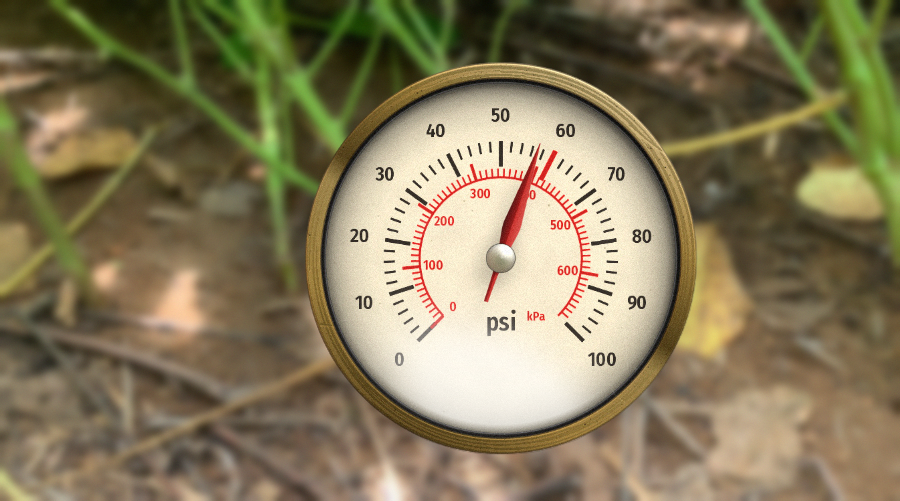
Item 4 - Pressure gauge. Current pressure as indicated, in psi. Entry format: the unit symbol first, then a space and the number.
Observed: psi 57
